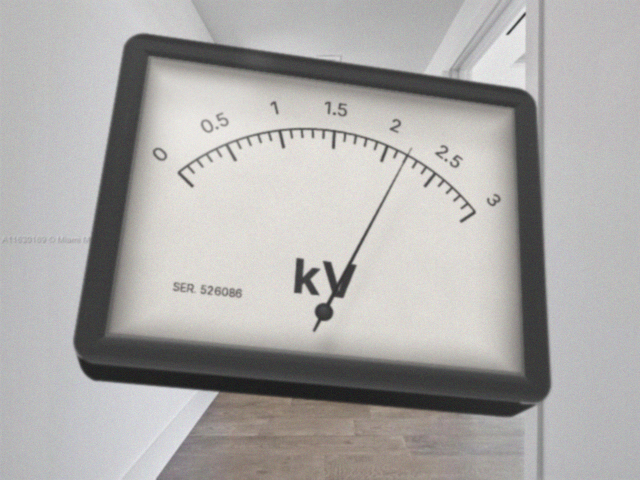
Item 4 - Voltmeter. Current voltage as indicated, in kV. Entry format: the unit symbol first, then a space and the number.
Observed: kV 2.2
